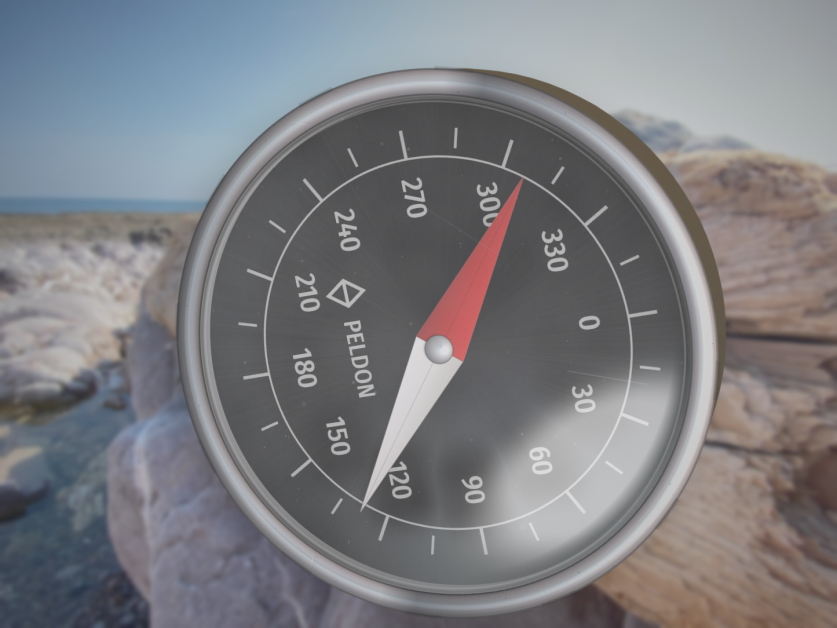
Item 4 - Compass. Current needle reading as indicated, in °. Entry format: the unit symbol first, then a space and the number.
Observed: ° 307.5
